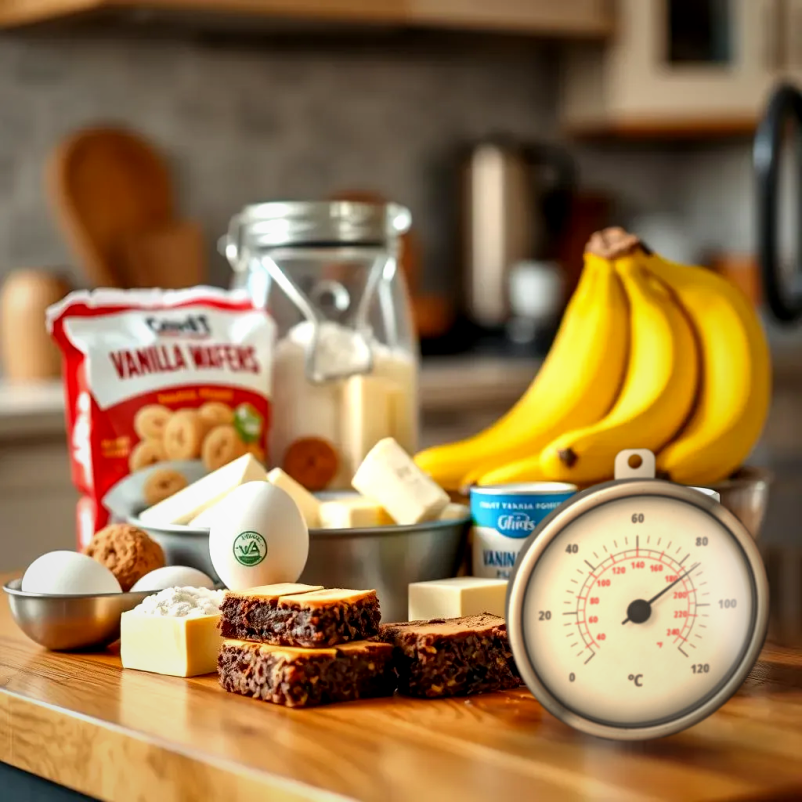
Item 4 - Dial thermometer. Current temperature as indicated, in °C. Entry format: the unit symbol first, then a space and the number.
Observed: °C 84
